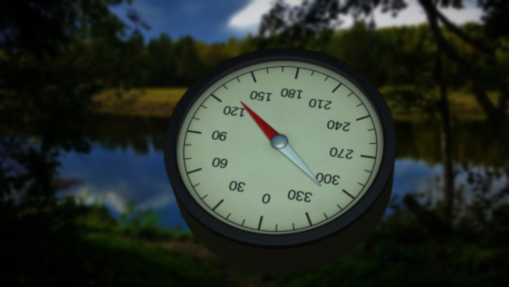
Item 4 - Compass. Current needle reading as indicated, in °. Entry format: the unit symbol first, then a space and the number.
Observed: ° 130
